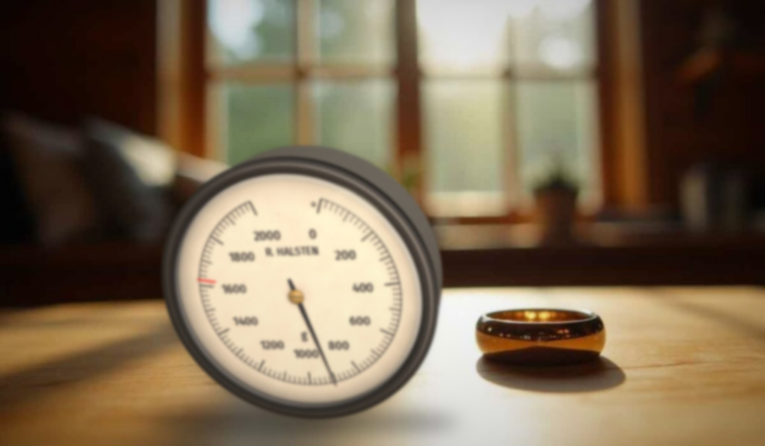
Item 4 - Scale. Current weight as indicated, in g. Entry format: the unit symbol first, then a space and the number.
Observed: g 900
